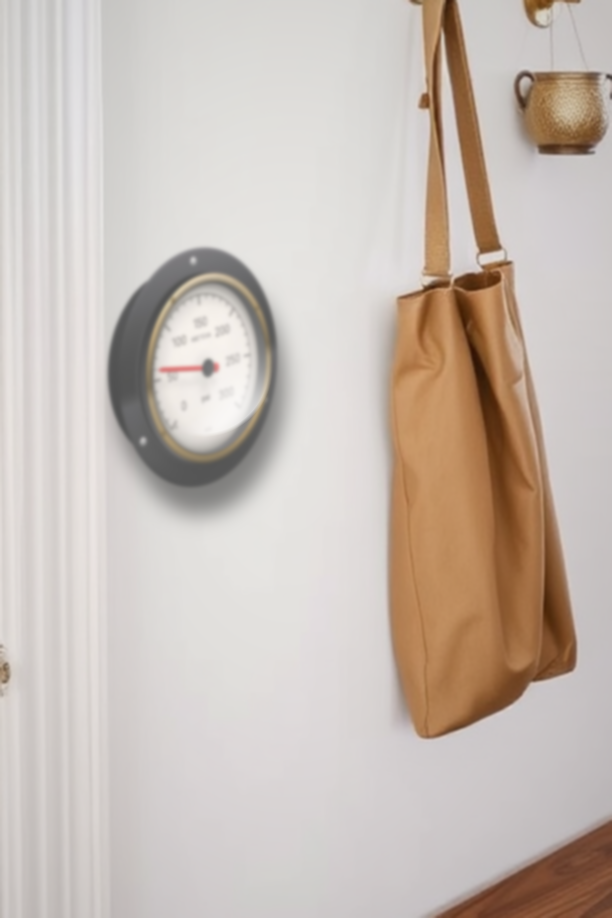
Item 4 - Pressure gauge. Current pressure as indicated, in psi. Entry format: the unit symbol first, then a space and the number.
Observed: psi 60
